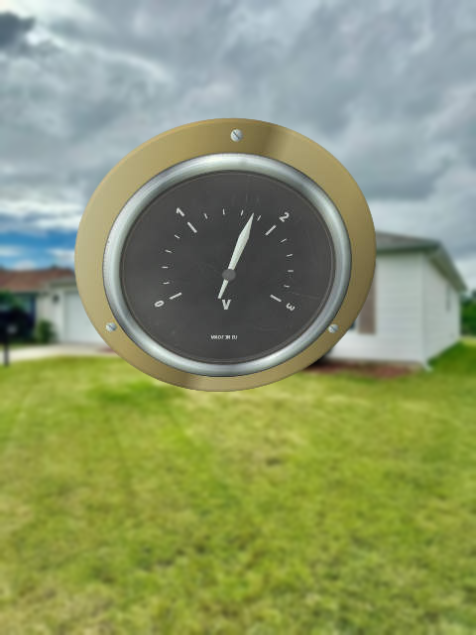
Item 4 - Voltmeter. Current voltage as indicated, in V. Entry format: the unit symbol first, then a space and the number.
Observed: V 1.7
